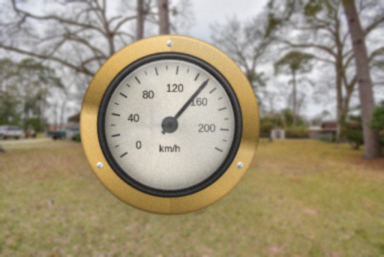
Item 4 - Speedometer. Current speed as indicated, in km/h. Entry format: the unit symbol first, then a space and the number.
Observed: km/h 150
